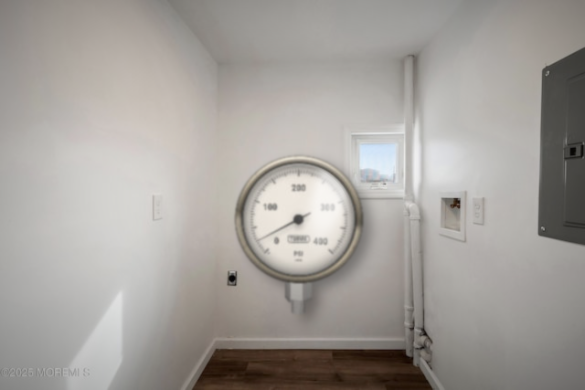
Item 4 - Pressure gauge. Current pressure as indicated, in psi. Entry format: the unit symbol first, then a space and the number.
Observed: psi 25
